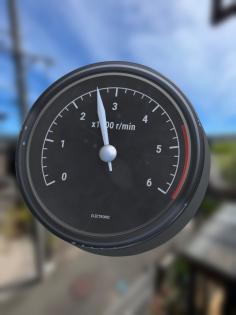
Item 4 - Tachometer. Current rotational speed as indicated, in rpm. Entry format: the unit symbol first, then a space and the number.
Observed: rpm 2600
